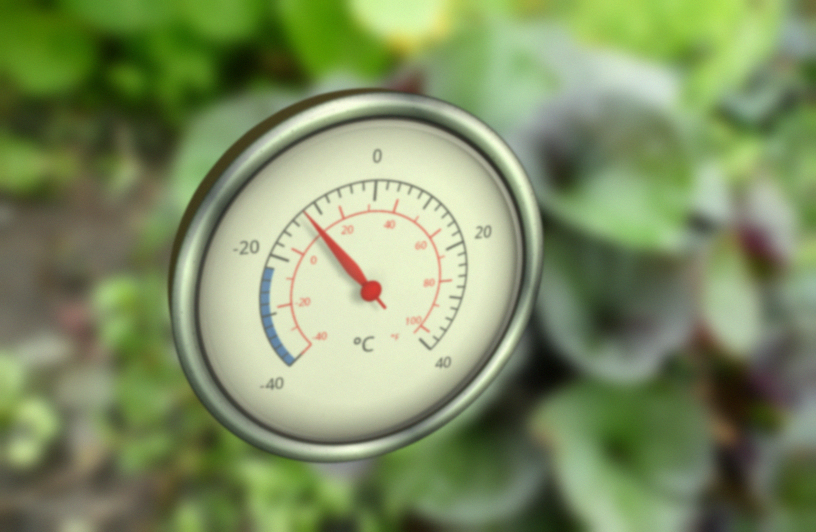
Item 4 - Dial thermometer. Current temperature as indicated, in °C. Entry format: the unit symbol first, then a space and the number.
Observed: °C -12
